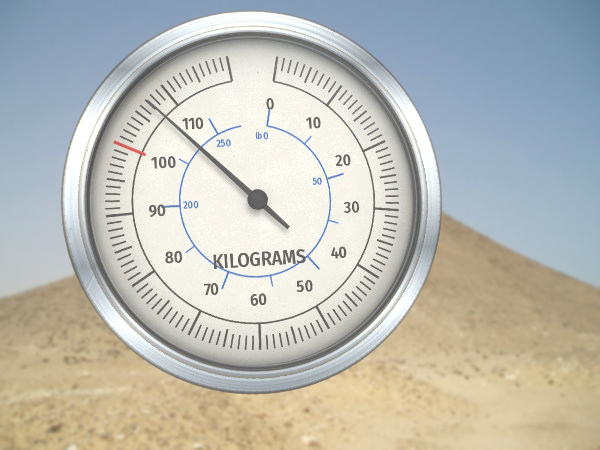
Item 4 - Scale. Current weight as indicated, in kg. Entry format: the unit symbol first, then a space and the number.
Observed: kg 107
